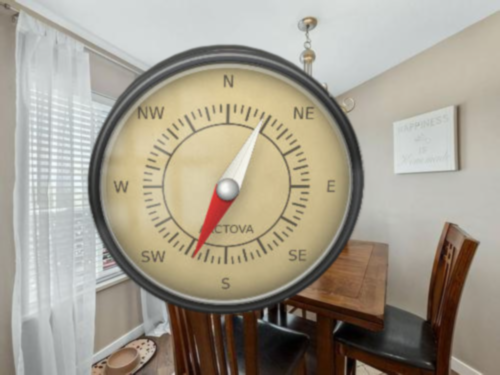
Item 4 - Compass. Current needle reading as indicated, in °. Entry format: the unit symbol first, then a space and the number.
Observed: ° 205
